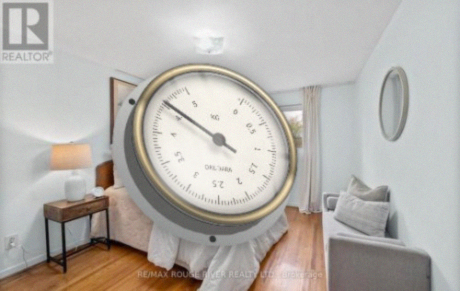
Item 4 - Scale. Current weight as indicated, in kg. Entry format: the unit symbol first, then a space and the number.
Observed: kg 4.5
